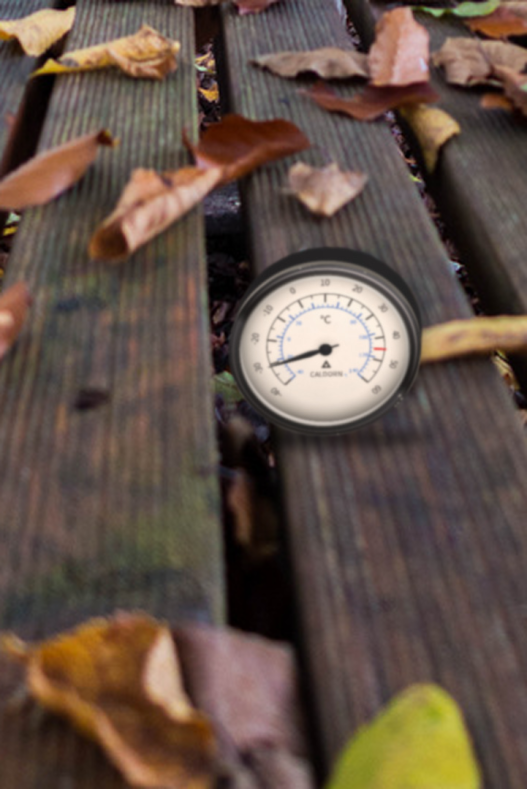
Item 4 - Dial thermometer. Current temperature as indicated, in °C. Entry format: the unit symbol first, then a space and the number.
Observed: °C -30
